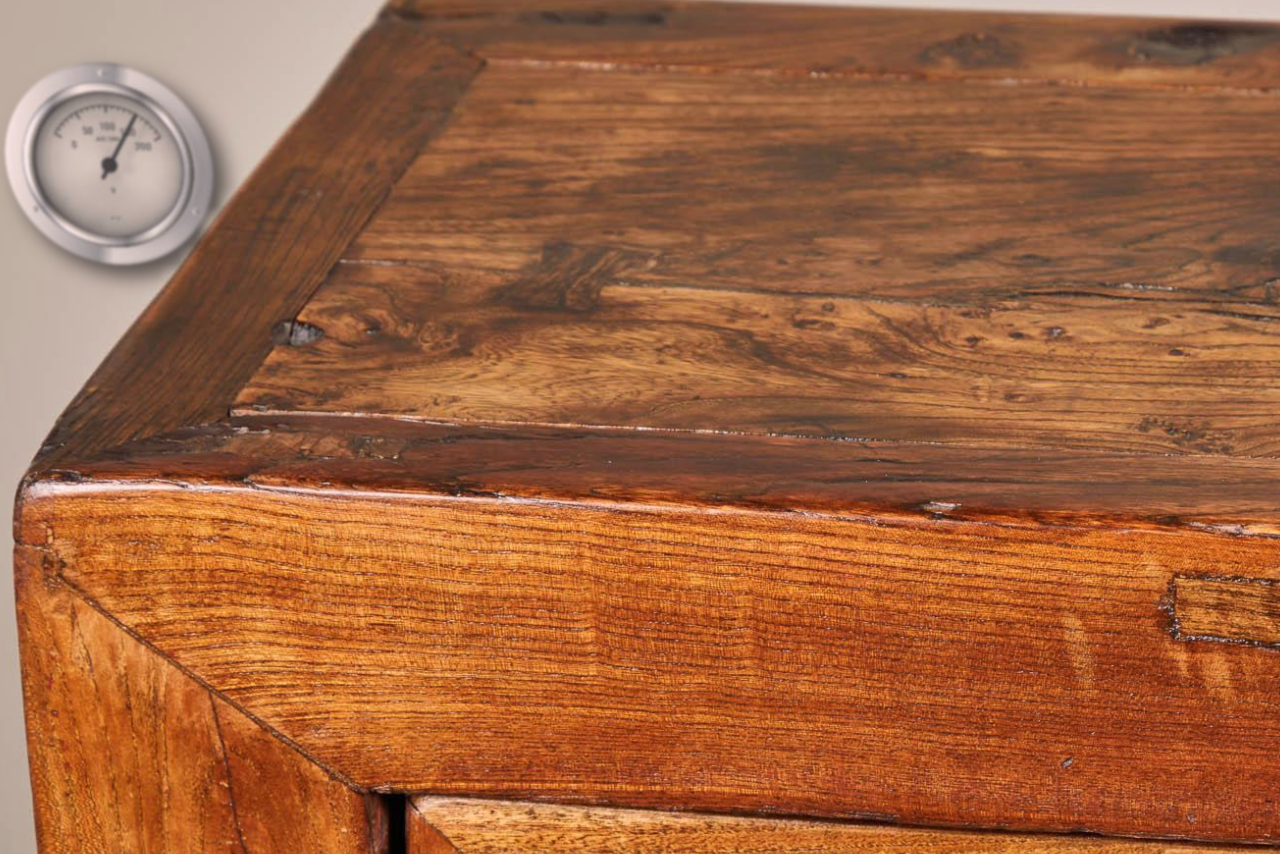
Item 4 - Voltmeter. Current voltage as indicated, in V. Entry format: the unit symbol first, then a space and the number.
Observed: V 150
